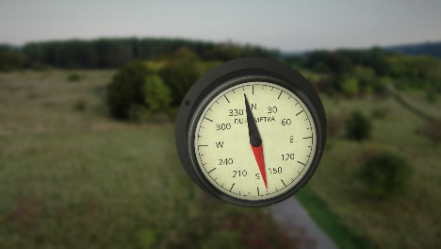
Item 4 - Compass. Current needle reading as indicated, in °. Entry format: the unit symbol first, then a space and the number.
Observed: ° 170
